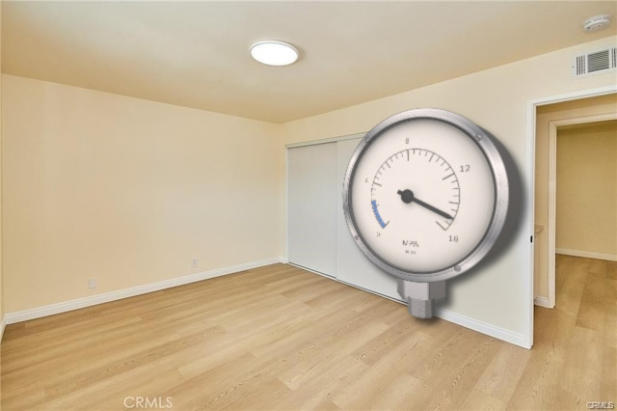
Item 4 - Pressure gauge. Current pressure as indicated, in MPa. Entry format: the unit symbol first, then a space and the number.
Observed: MPa 15
